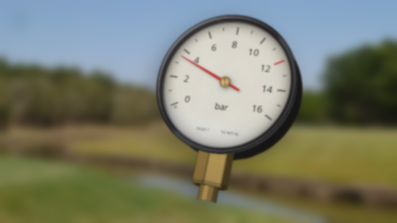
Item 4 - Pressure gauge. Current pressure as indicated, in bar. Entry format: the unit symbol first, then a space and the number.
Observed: bar 3.5
